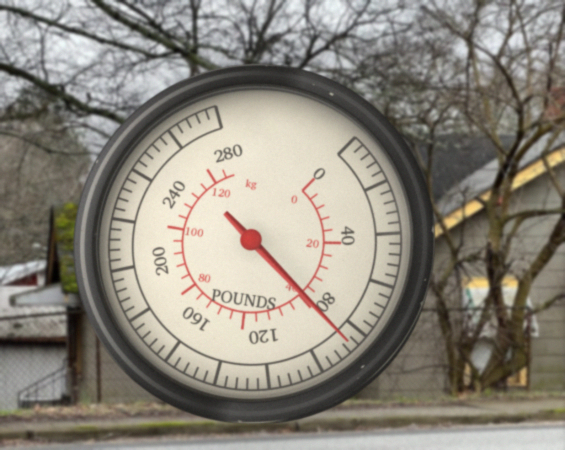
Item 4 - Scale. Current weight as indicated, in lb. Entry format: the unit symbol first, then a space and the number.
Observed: lb 86
